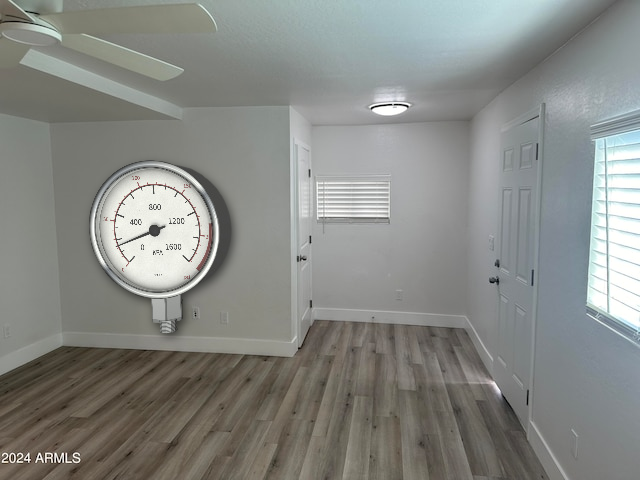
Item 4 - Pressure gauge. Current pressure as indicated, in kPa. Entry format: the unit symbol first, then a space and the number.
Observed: kPa 150
